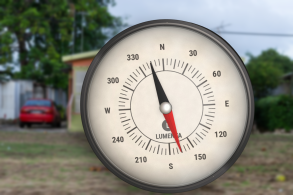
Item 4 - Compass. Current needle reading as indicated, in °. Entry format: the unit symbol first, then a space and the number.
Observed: ° 165
